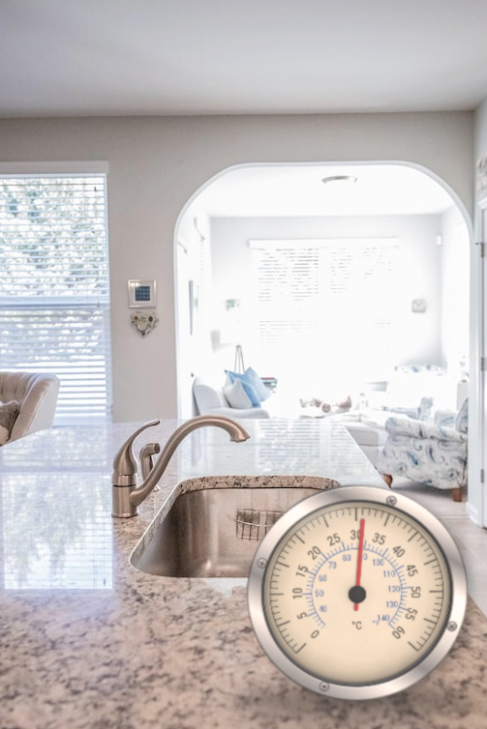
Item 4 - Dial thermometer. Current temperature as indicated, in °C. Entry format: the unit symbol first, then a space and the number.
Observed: °C 31
